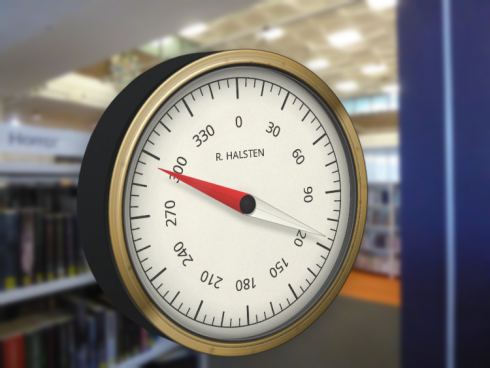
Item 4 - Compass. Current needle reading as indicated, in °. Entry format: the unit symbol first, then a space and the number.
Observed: ° 295
